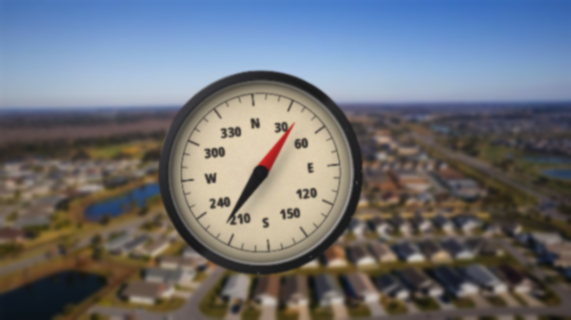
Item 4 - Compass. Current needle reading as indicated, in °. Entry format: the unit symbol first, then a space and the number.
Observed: ° 40
